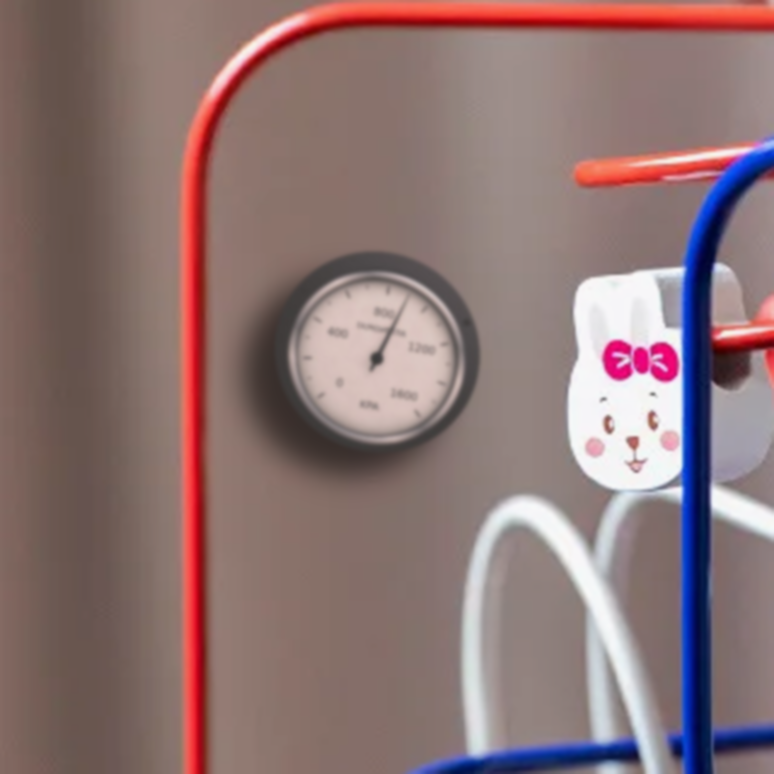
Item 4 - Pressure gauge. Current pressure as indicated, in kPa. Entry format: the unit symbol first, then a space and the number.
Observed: kPa 900
